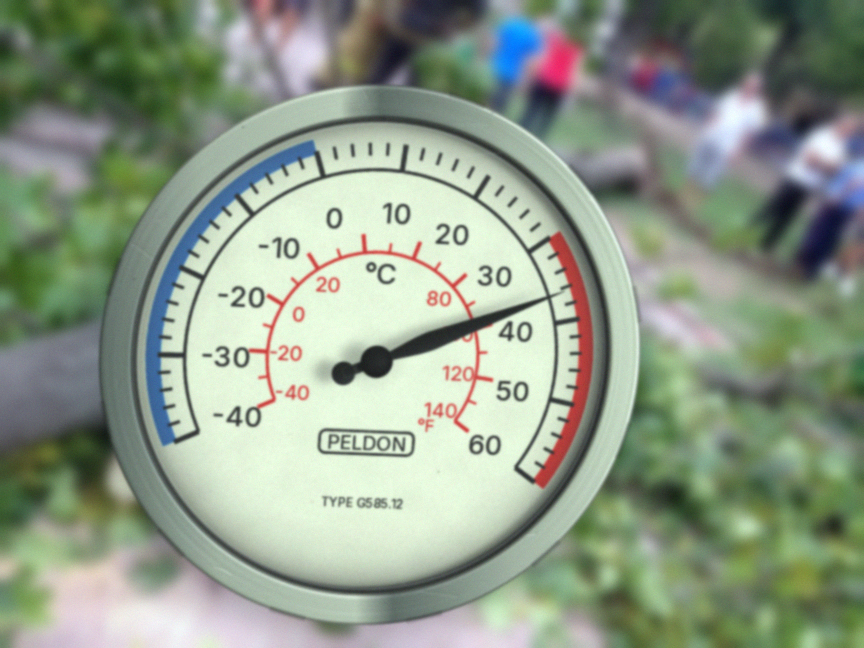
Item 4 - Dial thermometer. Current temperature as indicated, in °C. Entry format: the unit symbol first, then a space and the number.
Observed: °C 36
